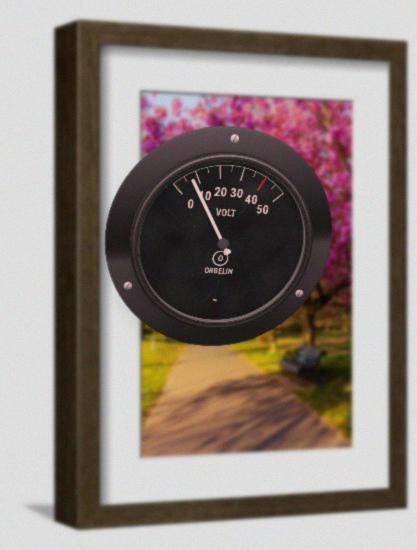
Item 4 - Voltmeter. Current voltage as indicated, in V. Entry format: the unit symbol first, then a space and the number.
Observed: V 7.5
